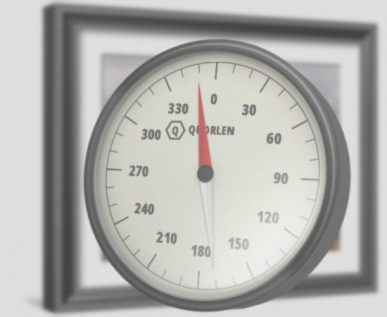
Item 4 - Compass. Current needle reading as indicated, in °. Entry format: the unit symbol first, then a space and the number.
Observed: ° 350
